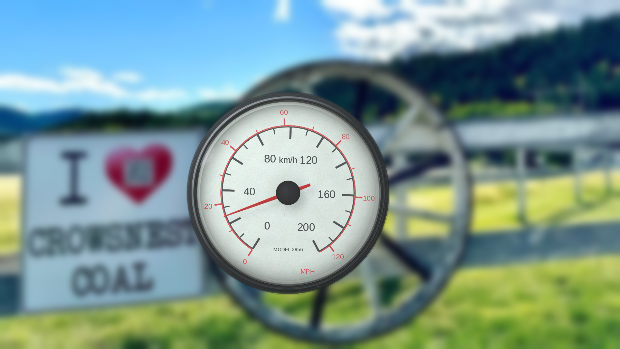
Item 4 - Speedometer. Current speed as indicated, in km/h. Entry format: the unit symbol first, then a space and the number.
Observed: km/h 25
